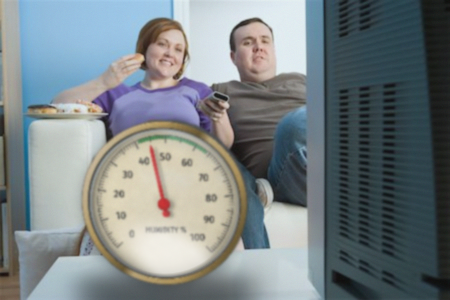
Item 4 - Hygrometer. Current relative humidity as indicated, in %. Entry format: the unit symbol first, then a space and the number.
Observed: % 45
